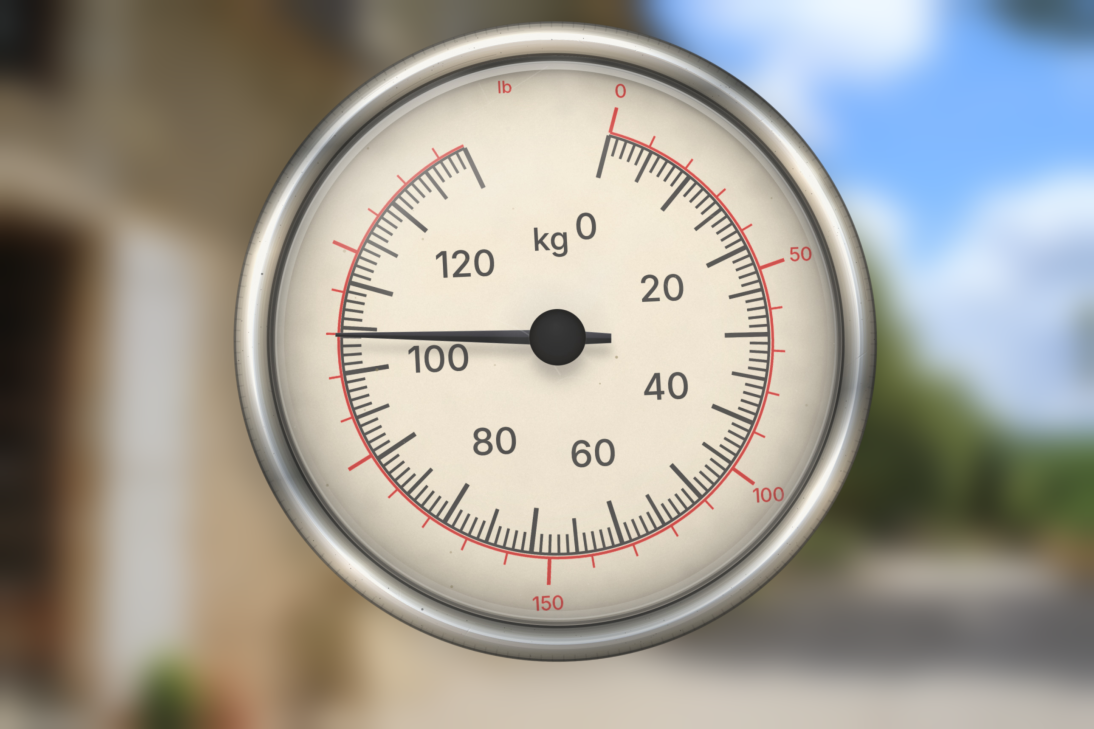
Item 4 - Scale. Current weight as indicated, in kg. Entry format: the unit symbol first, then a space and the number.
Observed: kg 104
